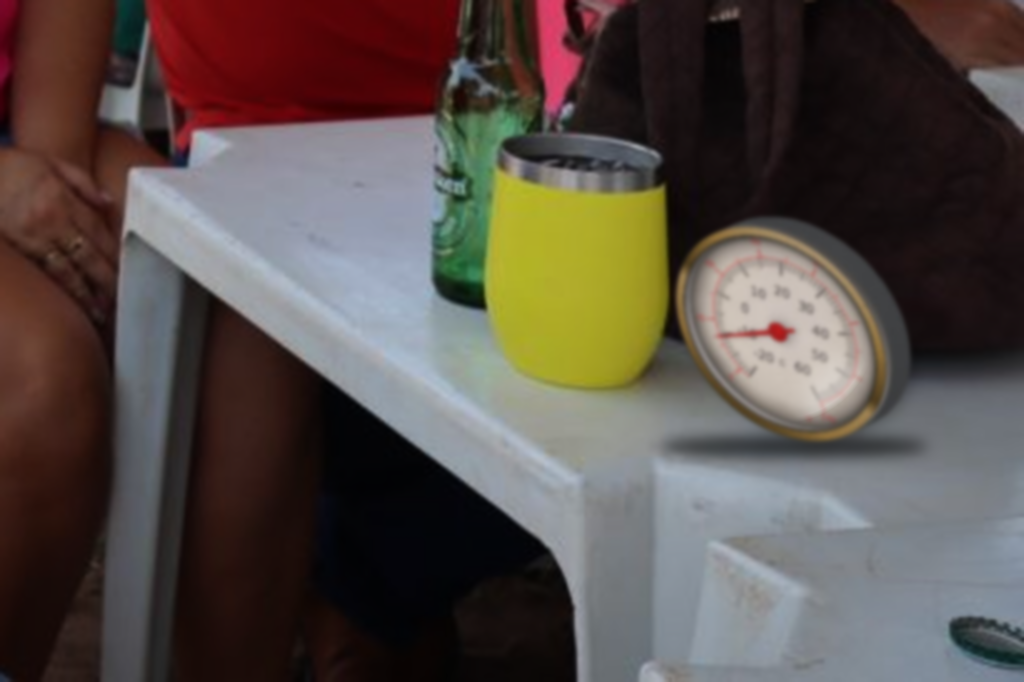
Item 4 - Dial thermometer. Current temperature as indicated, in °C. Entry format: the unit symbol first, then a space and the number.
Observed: °C -10
